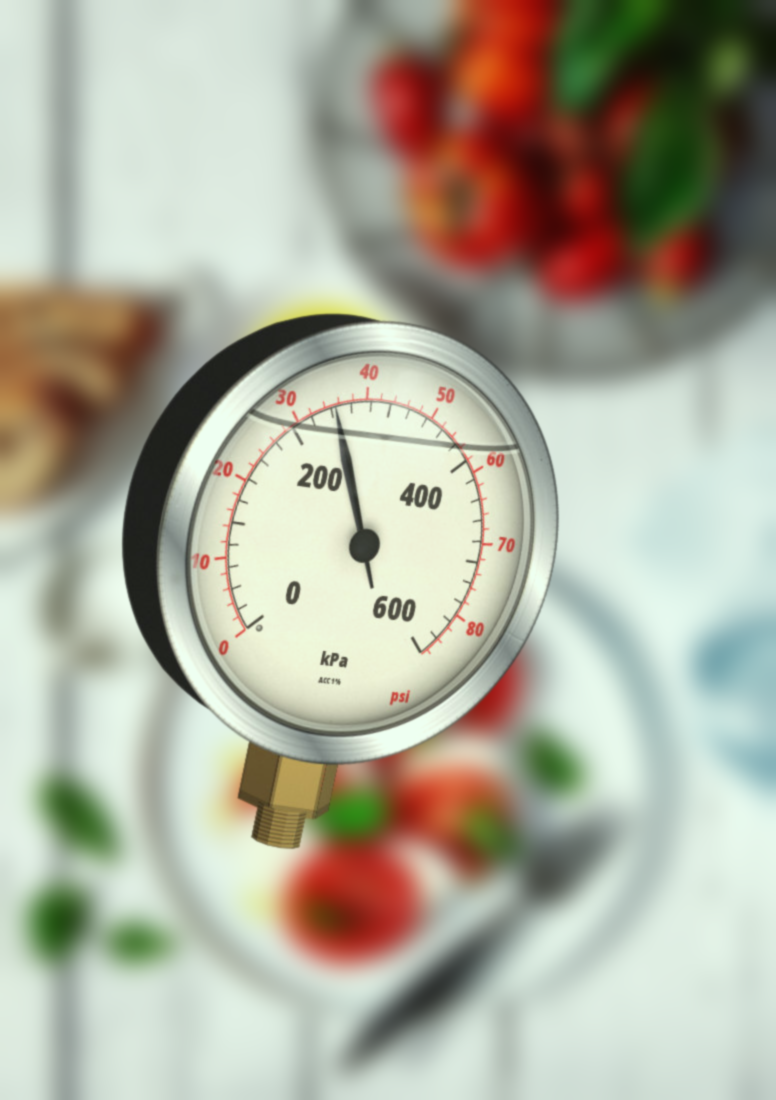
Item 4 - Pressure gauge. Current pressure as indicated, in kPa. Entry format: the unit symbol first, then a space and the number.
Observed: kPa 240
